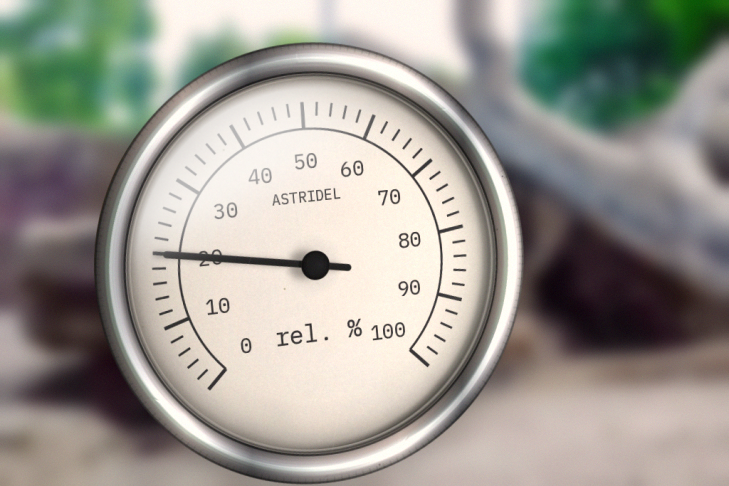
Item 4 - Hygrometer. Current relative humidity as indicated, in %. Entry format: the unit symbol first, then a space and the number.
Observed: % 20
